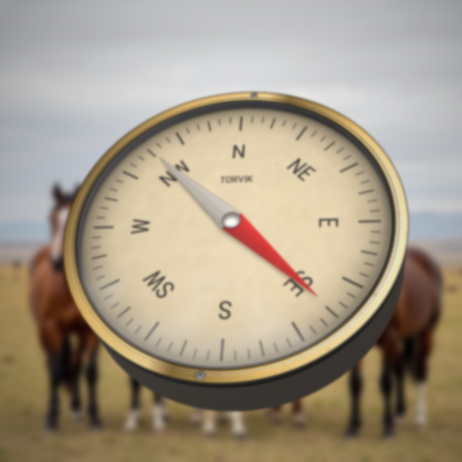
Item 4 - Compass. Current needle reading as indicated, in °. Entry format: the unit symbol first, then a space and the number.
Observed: ° 135
